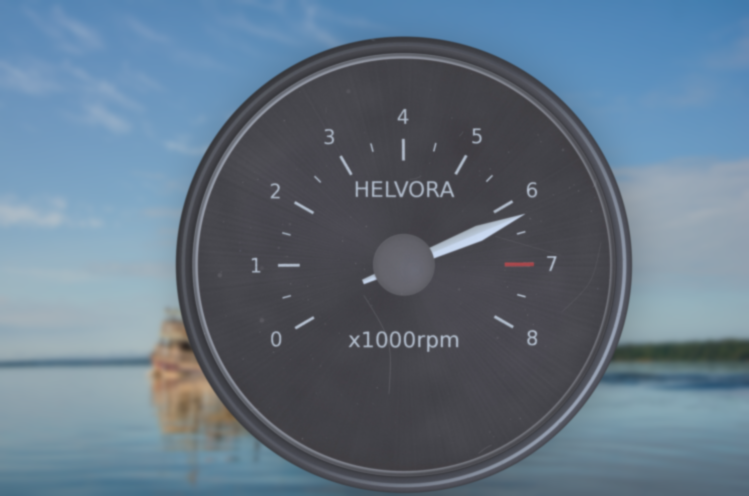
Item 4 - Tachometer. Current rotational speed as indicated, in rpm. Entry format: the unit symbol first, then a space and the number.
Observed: rpm 6250
